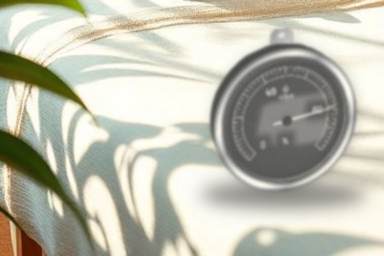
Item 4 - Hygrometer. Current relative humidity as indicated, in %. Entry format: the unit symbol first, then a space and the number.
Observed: % 80
